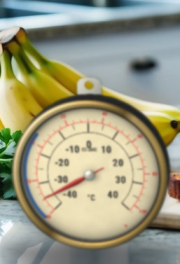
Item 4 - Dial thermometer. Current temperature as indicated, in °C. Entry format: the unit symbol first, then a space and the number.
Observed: °C -35
